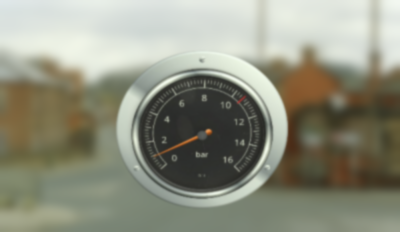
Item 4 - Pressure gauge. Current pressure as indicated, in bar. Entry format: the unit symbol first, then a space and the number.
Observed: bar 1
